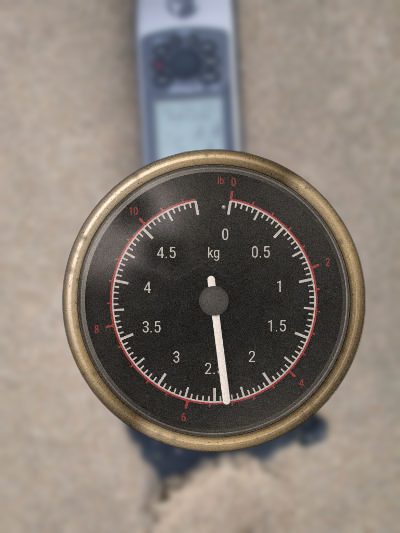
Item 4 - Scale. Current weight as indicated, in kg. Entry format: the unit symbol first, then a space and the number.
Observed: kg 2.4
